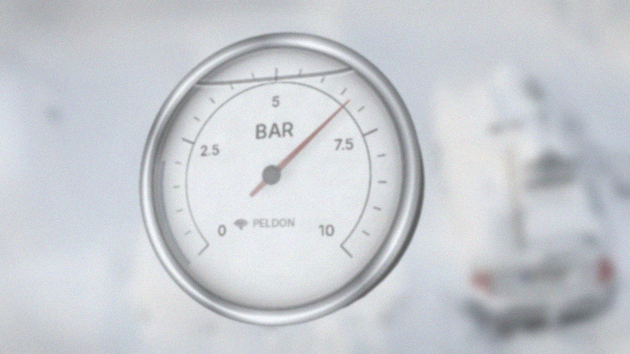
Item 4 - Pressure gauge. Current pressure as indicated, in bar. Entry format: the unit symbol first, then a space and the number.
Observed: bar 6.75
